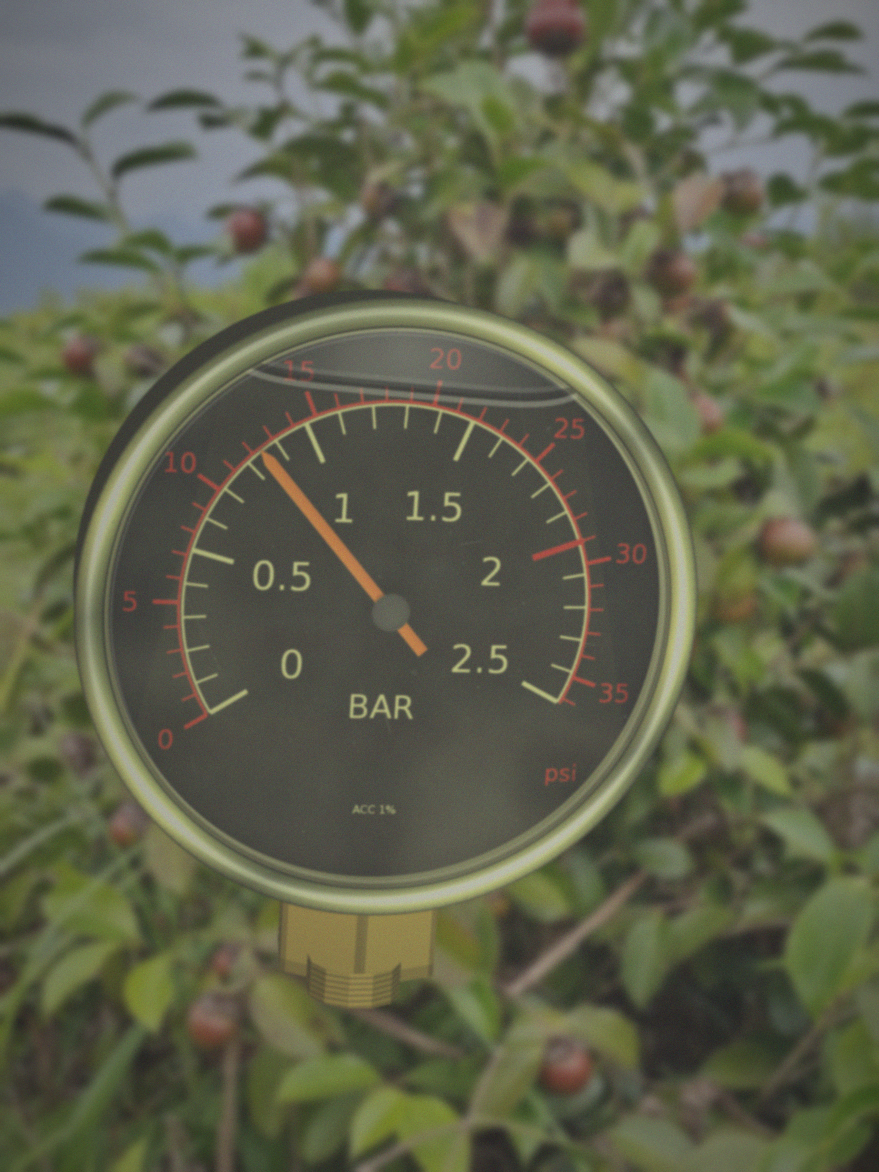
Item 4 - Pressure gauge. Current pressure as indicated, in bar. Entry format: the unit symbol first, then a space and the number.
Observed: bar 0.85
